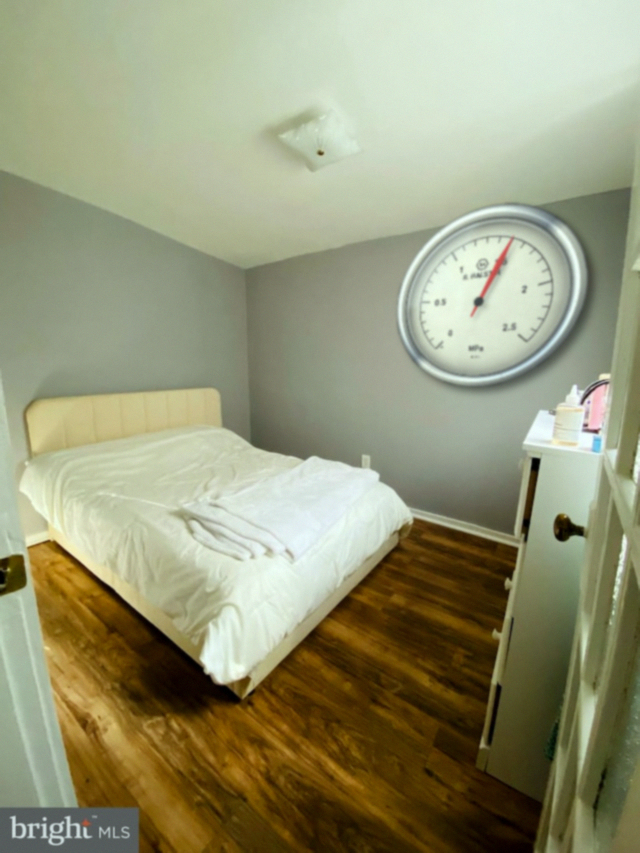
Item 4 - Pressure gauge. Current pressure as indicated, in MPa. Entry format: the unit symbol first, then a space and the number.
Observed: MPa 1.5
